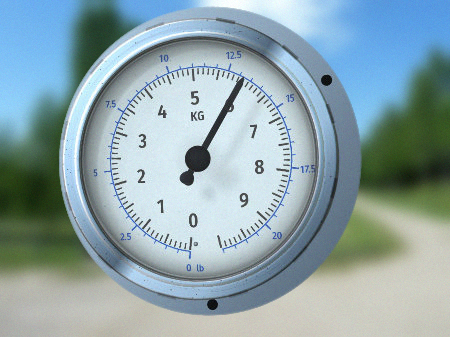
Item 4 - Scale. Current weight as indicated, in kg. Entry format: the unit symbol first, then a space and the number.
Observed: kg 6
